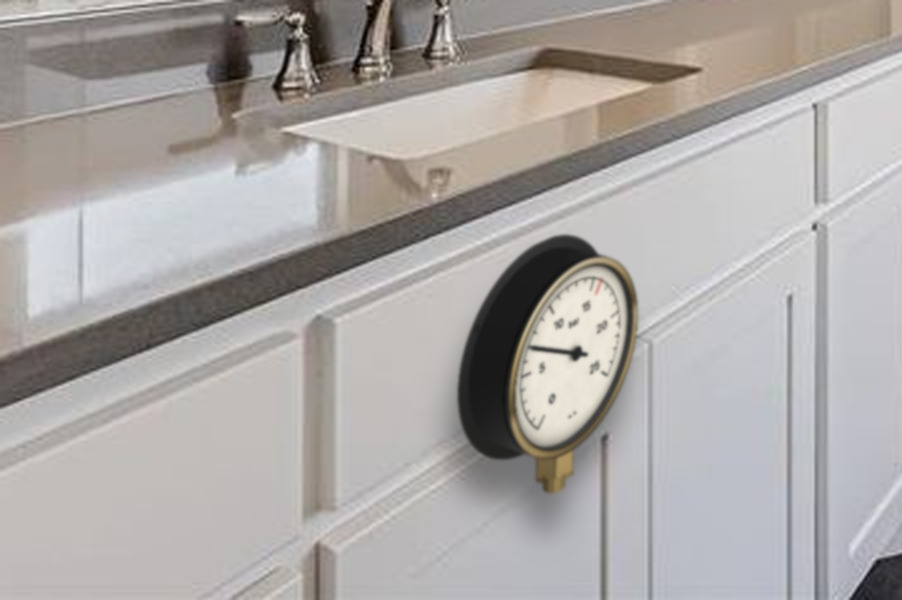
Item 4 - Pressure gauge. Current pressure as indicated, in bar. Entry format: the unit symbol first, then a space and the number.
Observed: bar 7
